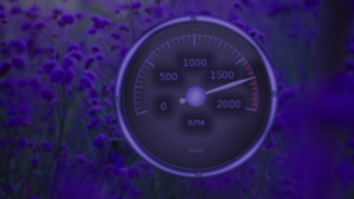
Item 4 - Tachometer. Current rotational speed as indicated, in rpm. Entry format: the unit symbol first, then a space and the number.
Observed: rpm 1700
